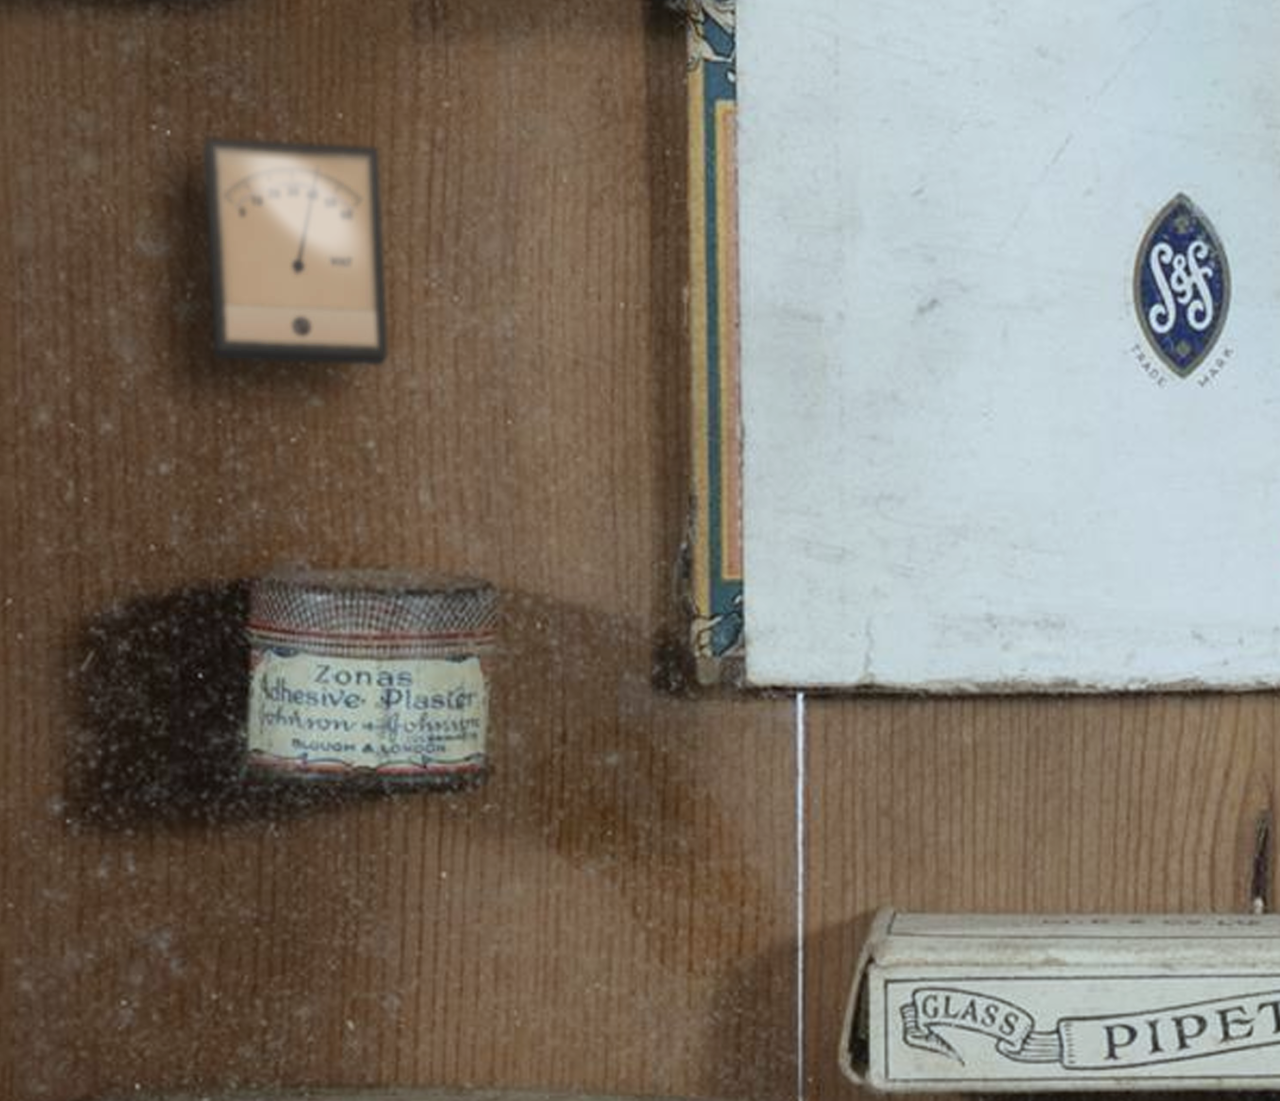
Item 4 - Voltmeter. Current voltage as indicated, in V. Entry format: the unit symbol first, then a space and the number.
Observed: V 40
